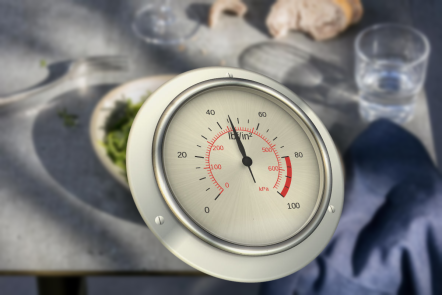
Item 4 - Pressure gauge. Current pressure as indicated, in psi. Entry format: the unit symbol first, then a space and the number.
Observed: psi 45
